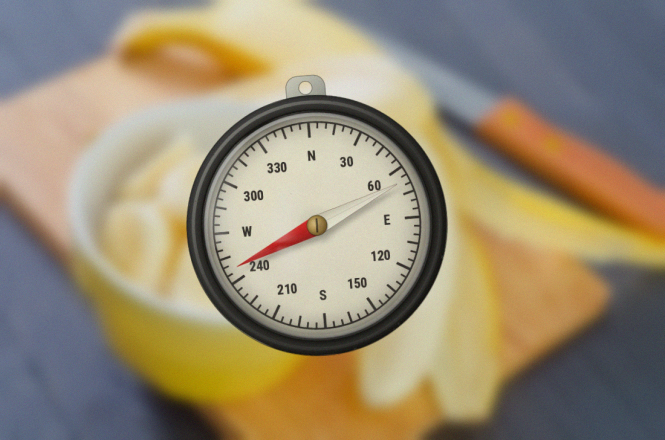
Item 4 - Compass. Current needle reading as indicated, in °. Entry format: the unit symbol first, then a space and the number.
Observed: ° 247.5
